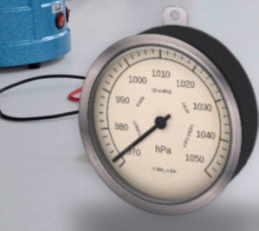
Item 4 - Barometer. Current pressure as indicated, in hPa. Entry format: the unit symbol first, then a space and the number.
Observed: hPa 972
